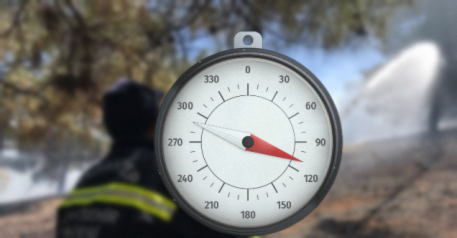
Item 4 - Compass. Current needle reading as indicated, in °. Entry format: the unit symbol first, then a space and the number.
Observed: ° 110
